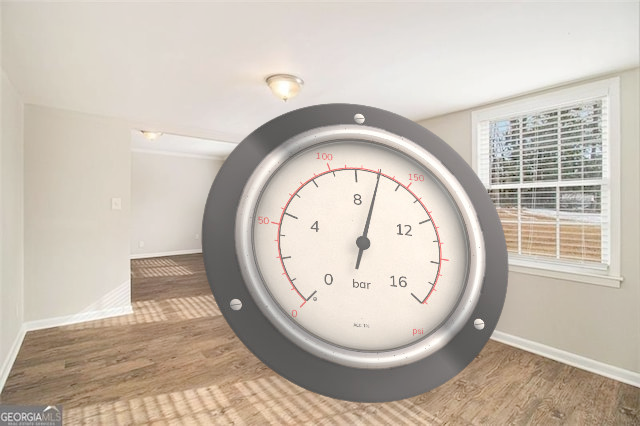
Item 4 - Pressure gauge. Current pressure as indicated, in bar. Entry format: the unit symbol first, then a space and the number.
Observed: bar 9
